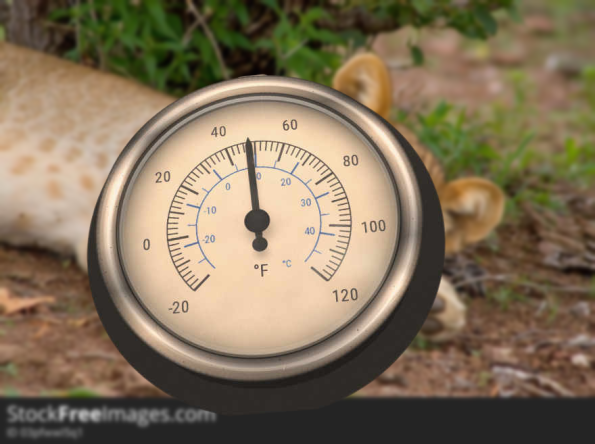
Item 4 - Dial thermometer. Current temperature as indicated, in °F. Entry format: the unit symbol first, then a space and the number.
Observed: °F 48
